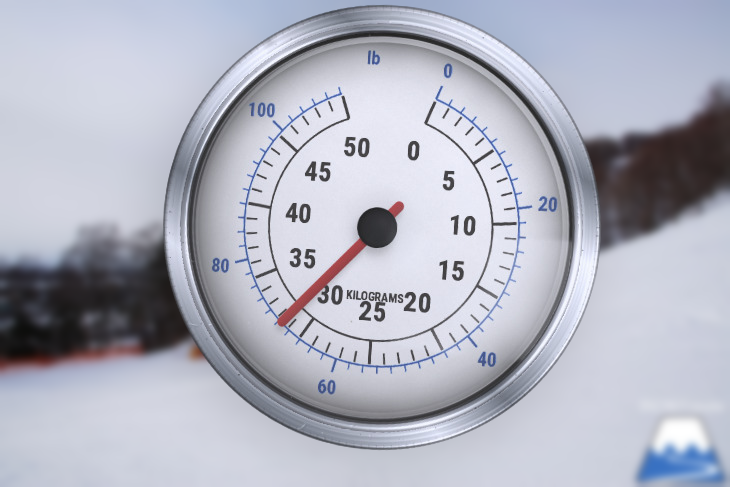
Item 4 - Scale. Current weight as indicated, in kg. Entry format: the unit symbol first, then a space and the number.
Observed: kg 31.5
